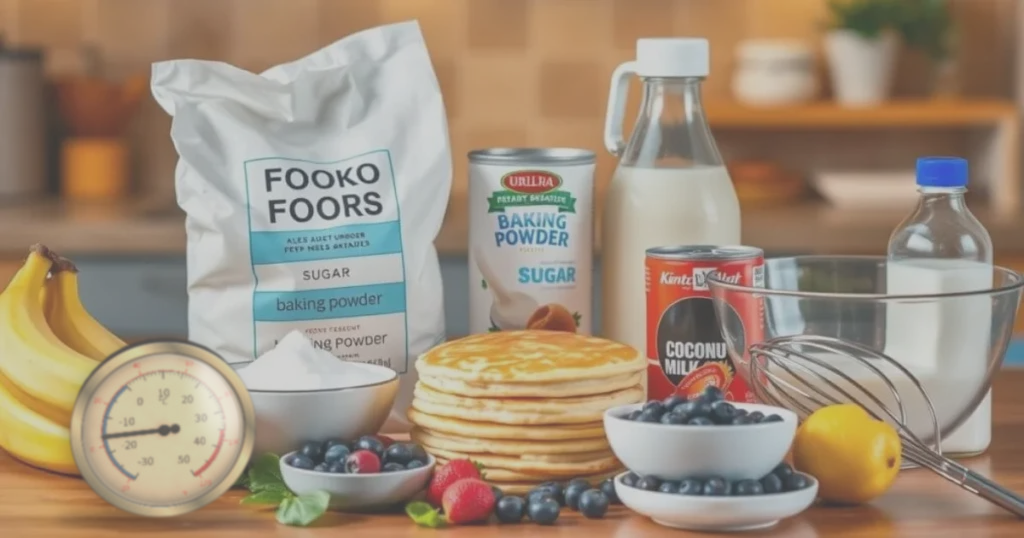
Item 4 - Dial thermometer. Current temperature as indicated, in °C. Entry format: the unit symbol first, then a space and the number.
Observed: °C -15
